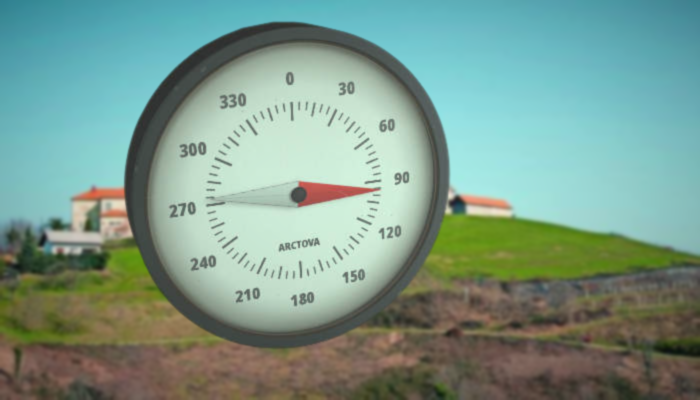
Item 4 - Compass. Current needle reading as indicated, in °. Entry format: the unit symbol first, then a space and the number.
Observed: ° 95
